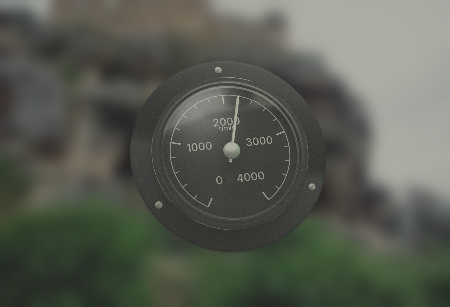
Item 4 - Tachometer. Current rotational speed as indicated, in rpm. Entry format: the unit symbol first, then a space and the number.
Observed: rpm 2200
